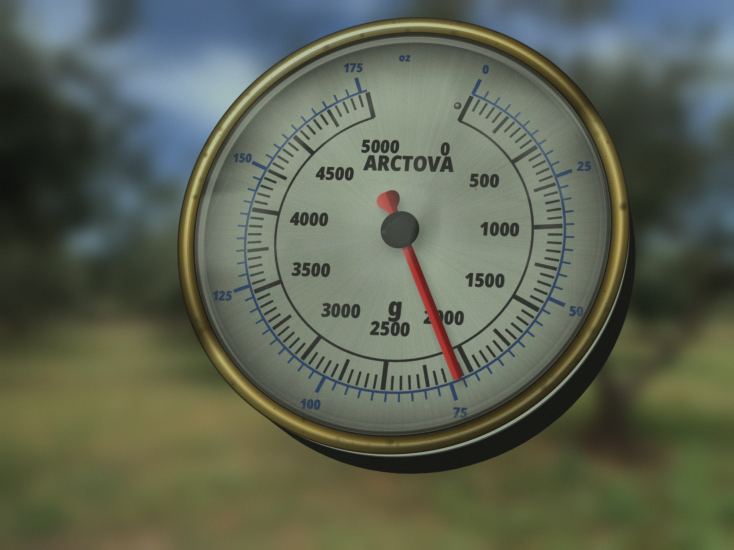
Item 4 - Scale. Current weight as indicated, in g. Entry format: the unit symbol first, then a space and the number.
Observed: g 2075
